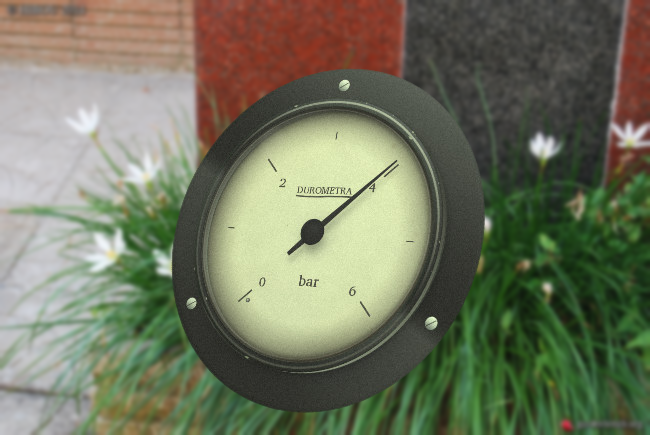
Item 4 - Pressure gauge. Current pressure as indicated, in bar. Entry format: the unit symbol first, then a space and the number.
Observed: bar 4
